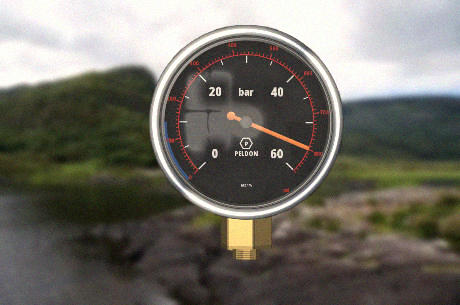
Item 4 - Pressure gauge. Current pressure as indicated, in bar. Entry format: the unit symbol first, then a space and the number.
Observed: bar 55
